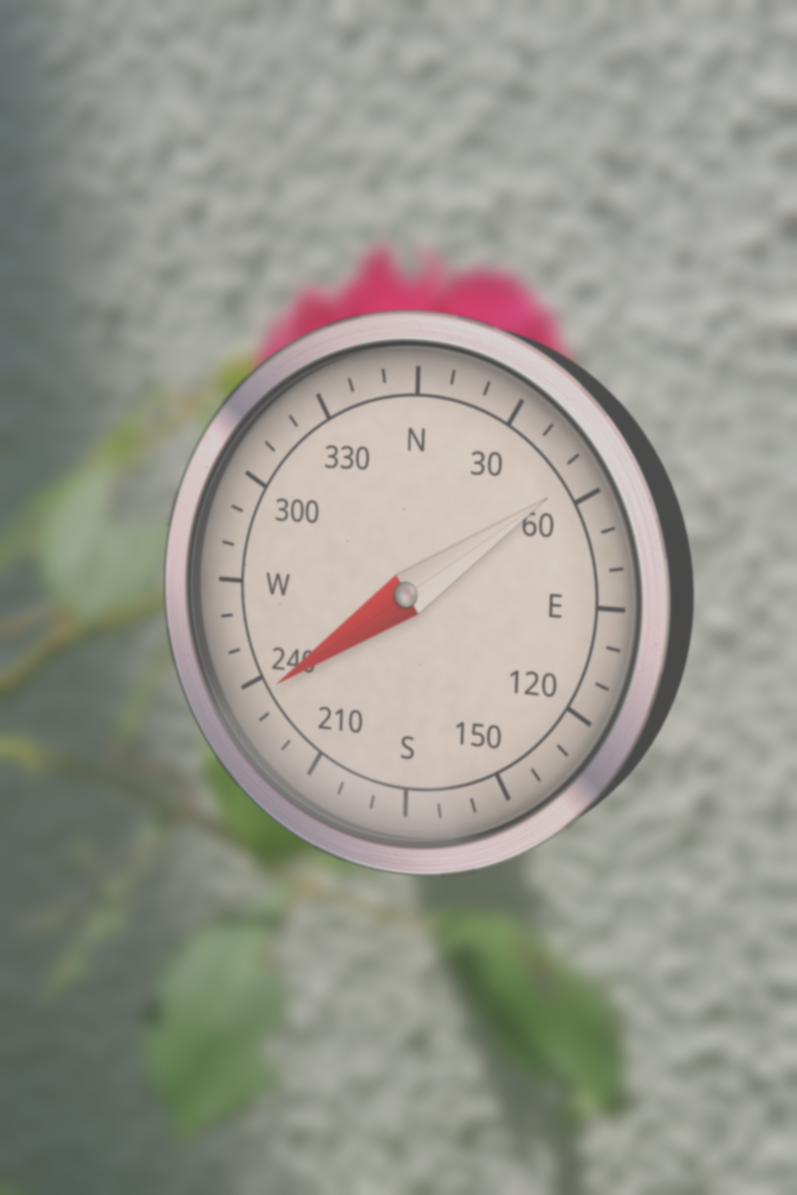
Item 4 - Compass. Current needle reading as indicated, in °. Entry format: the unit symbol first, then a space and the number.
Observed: ° 235
